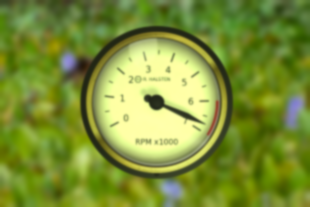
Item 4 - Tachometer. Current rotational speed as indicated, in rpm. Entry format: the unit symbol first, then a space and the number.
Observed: rpm 6750
